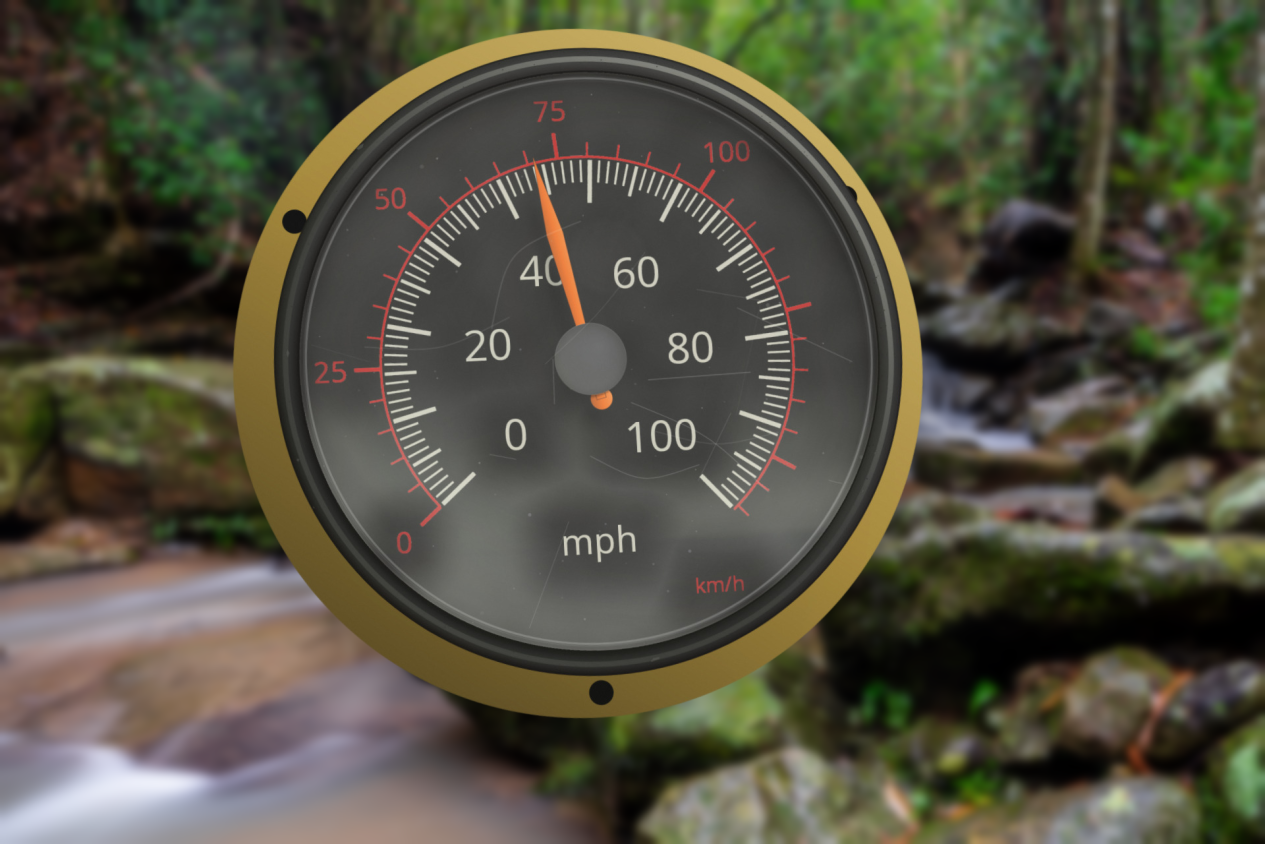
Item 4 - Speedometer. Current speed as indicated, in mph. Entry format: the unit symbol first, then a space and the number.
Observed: mph 44
